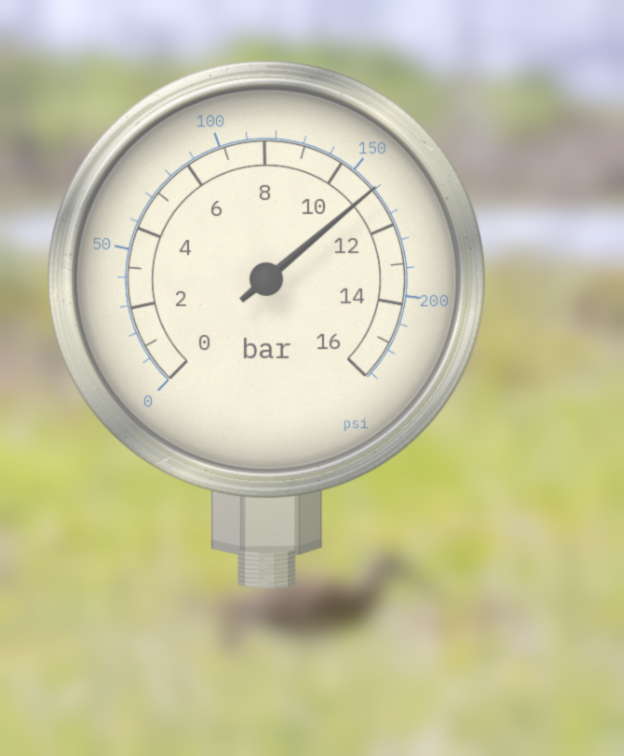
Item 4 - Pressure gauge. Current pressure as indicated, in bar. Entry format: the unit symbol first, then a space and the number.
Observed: bar 11
